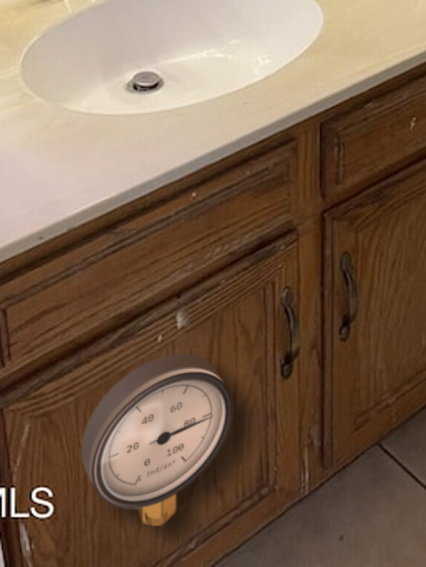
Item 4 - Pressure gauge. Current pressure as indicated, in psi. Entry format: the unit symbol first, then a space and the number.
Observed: psi 80
